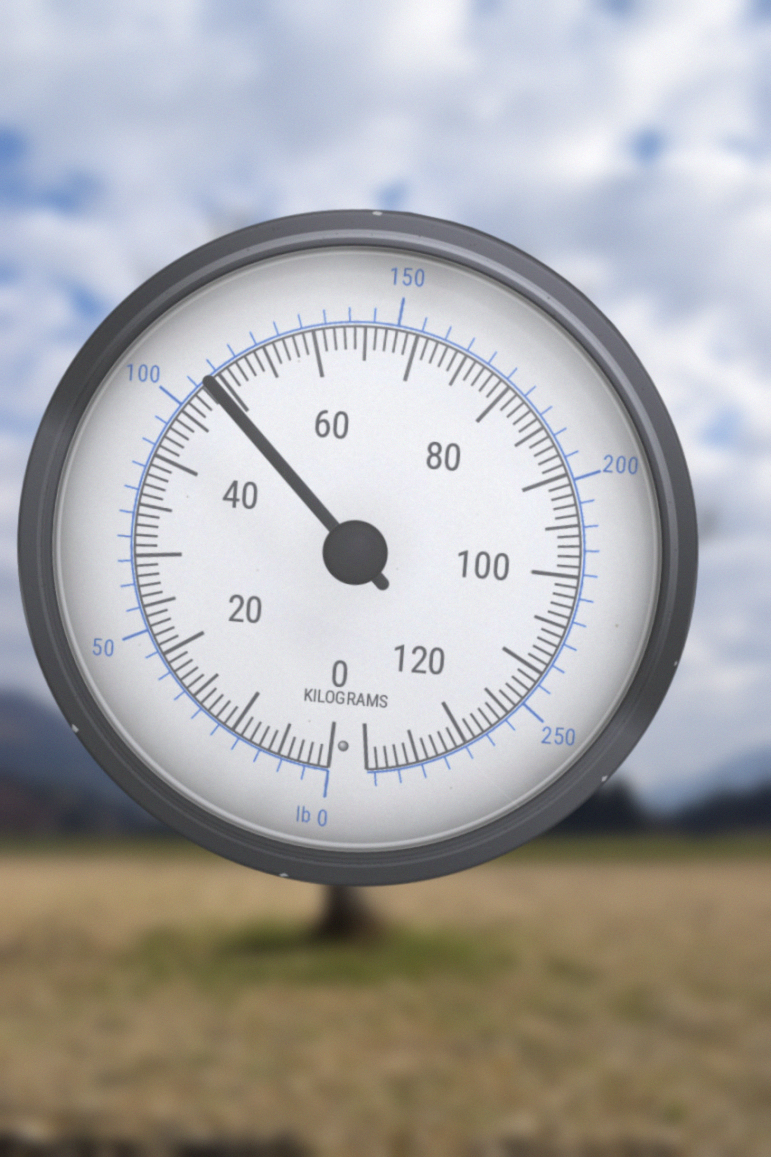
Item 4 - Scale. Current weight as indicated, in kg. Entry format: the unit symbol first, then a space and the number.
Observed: kg 49
